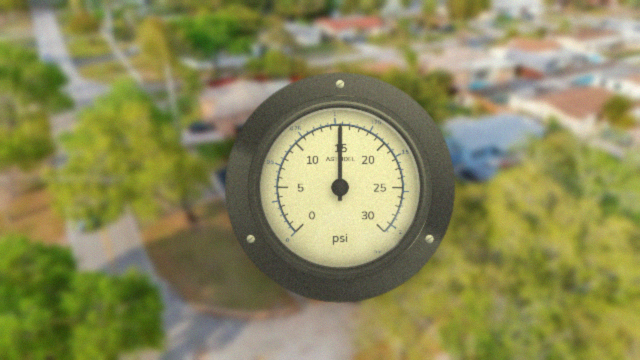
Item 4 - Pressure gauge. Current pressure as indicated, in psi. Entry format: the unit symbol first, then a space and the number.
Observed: psi 15
